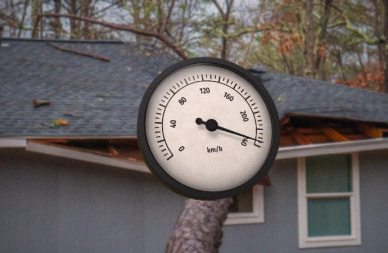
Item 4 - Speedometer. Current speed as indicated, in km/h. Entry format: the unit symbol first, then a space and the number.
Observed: km/h 235
